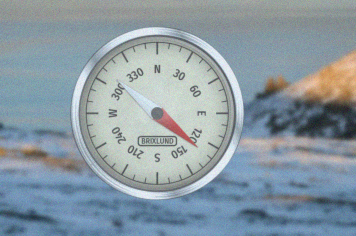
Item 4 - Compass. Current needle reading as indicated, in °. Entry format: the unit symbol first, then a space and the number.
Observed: ° 130
